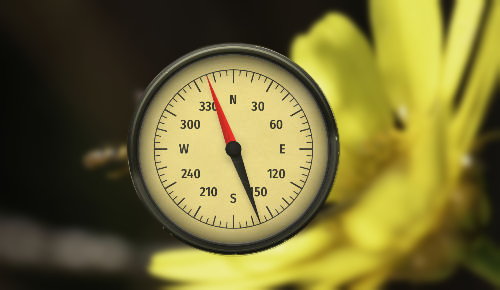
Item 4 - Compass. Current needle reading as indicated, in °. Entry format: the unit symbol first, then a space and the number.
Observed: ° 340
